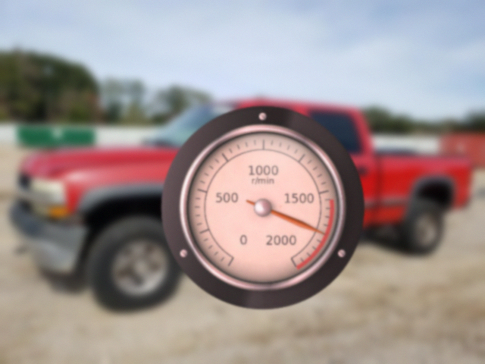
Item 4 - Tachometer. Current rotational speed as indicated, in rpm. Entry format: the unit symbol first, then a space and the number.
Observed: rpm 1750
